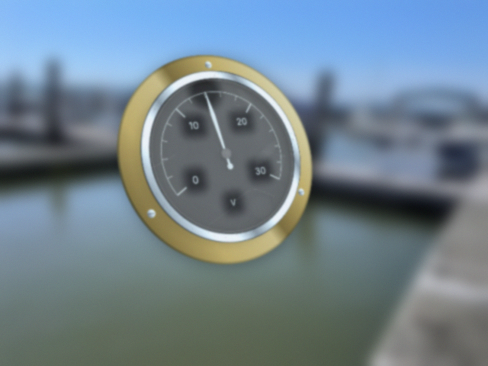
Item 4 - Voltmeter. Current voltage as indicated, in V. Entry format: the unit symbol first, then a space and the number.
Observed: V 14
